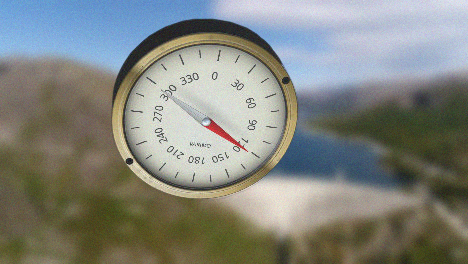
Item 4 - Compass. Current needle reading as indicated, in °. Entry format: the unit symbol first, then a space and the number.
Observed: ° 120
